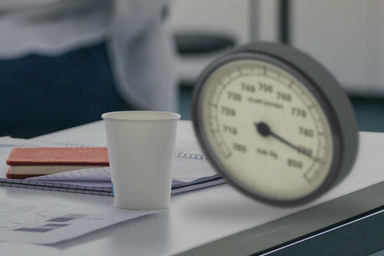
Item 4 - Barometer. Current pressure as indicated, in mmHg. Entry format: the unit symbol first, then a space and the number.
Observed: mmHg 790
